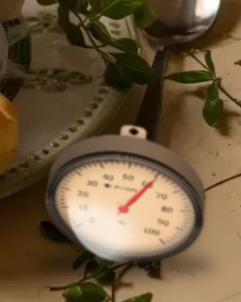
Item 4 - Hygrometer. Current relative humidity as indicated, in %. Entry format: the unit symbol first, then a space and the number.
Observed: % 60
